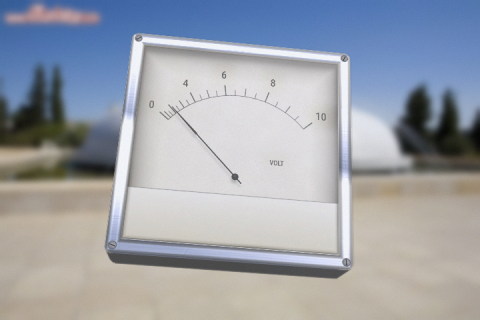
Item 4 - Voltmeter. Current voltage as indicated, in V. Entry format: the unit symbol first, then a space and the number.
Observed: V 2
